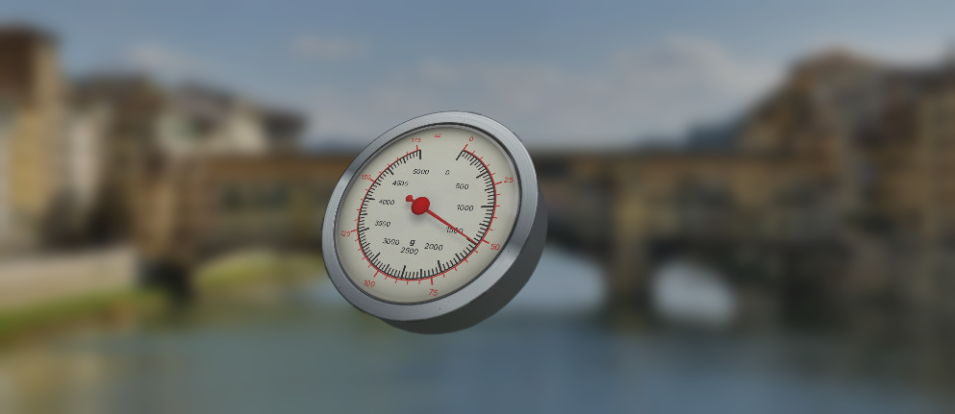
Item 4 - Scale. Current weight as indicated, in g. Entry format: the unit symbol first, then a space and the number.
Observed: g 1500
